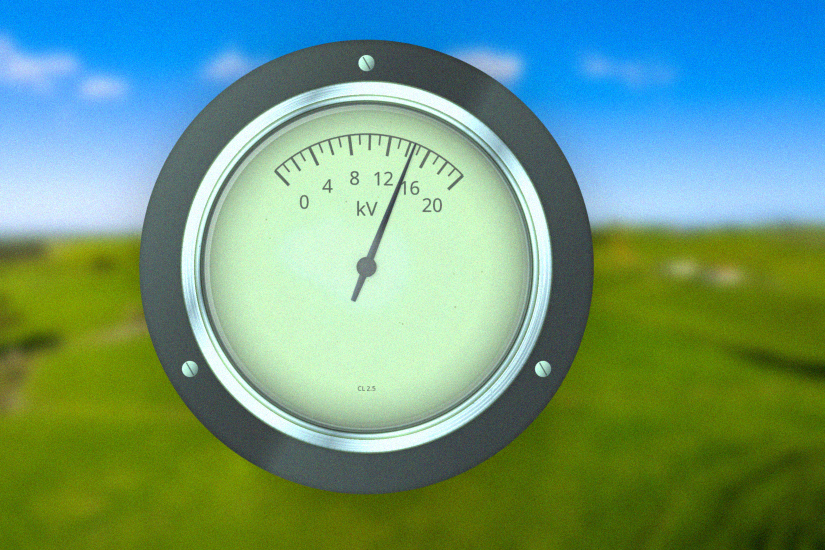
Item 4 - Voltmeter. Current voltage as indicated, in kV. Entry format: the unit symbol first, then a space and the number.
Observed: kV 14.5
